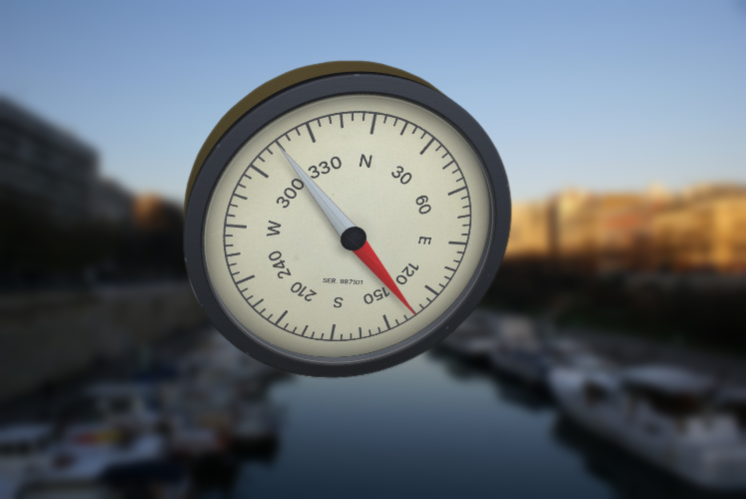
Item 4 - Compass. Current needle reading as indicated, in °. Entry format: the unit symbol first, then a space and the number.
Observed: ° 135
